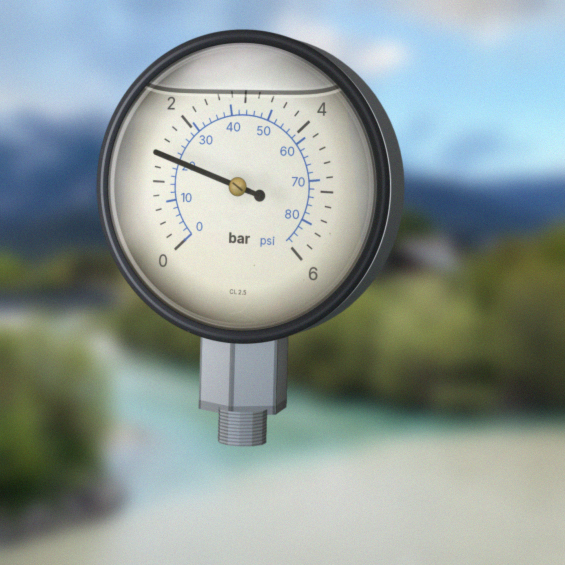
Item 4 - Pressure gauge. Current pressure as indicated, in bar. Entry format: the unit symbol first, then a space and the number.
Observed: bar 1.4
